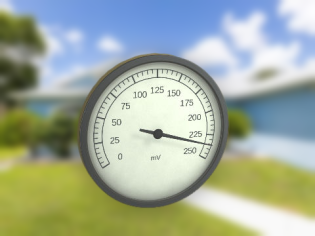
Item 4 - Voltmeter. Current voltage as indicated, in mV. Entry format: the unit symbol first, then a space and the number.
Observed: mV 235
